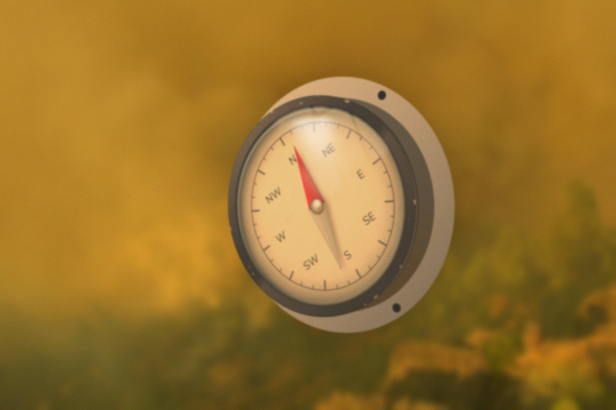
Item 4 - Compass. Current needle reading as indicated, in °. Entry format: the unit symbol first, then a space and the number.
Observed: ° 10
